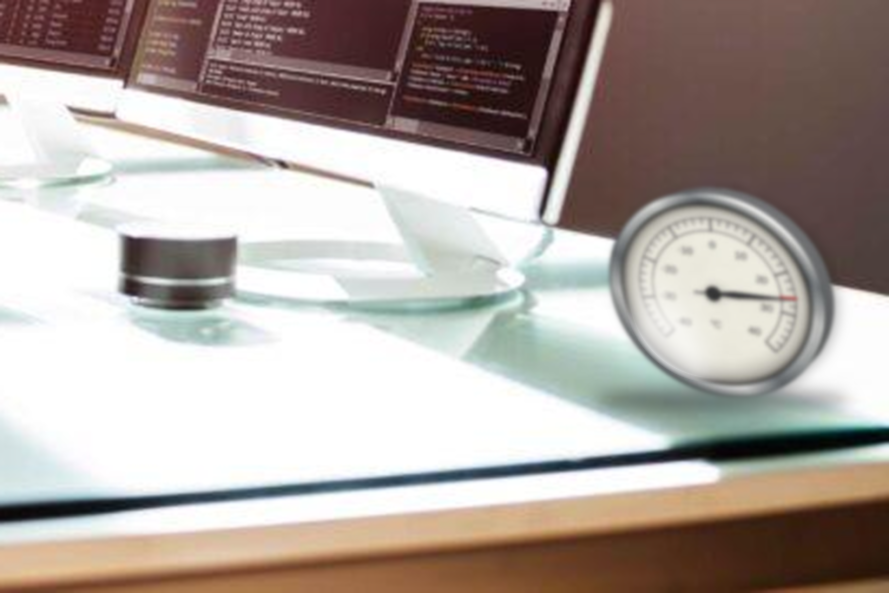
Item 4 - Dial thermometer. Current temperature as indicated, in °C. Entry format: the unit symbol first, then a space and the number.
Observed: °C 26
